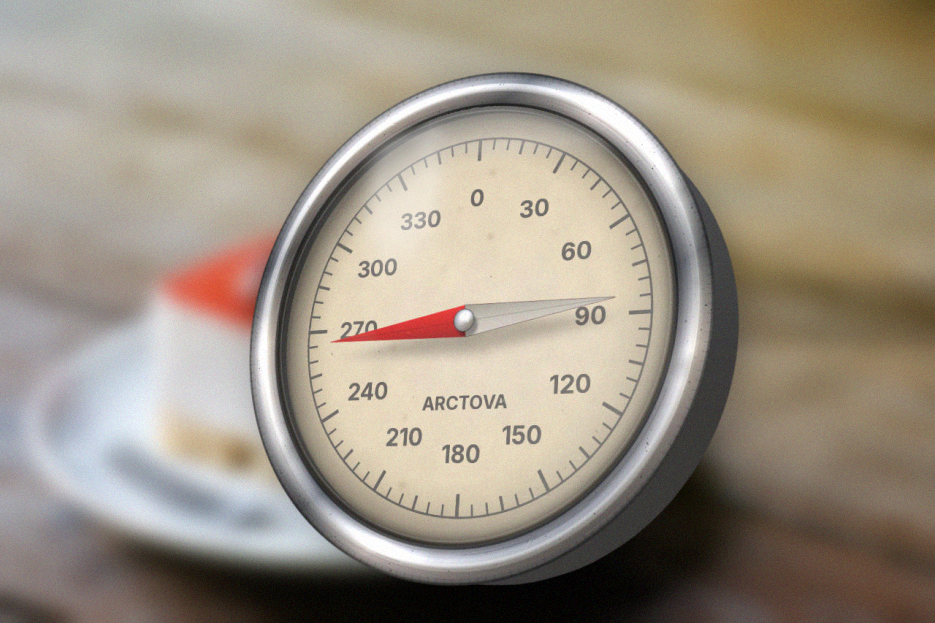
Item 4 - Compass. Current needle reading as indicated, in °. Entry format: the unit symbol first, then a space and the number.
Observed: ° 265
